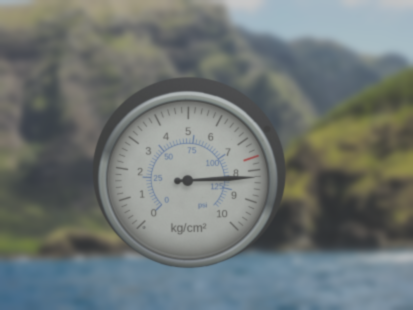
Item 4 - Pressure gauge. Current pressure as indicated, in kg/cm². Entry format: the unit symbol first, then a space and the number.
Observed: kg/cm² 8.2
